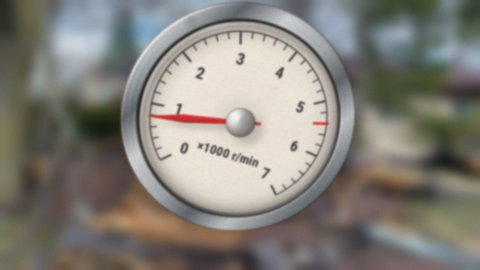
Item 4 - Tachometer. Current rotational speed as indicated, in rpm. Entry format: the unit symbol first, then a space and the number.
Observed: rpm 800
